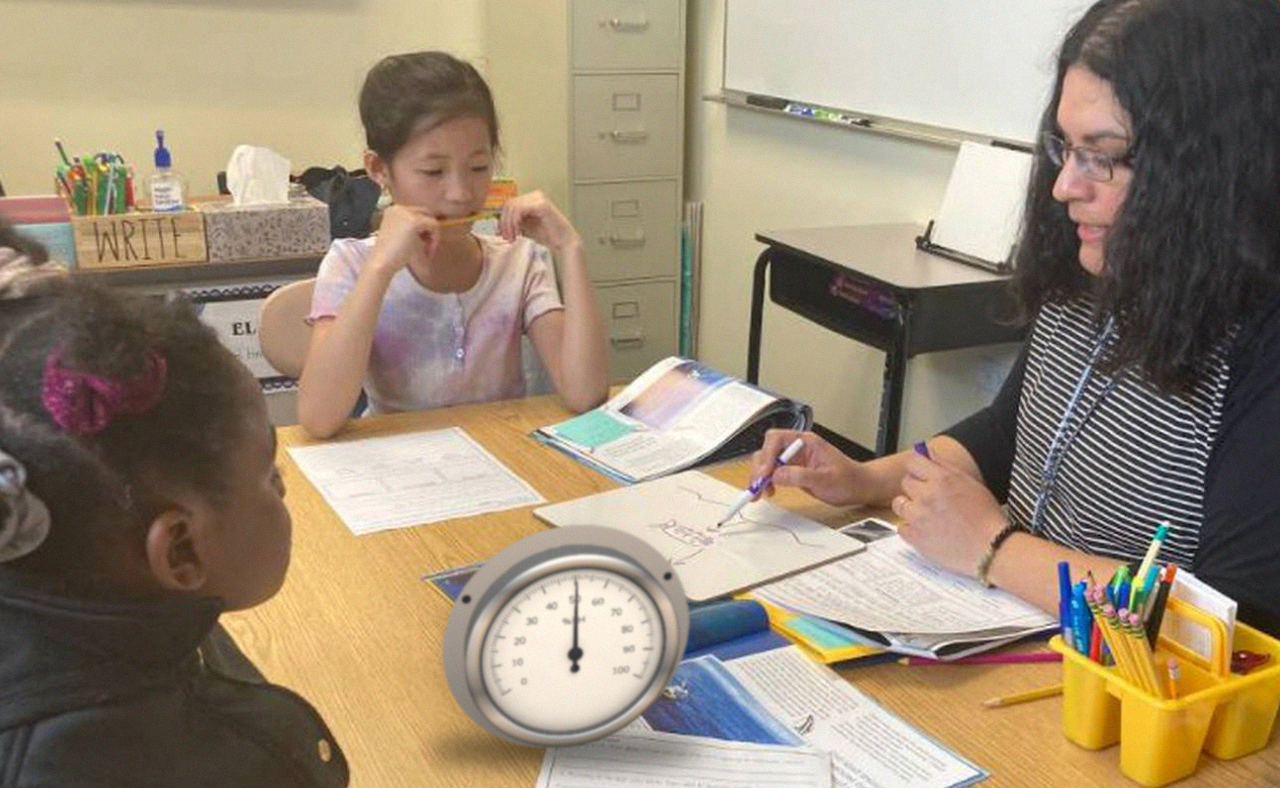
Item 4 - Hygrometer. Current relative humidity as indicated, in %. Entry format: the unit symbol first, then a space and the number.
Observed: % 50
